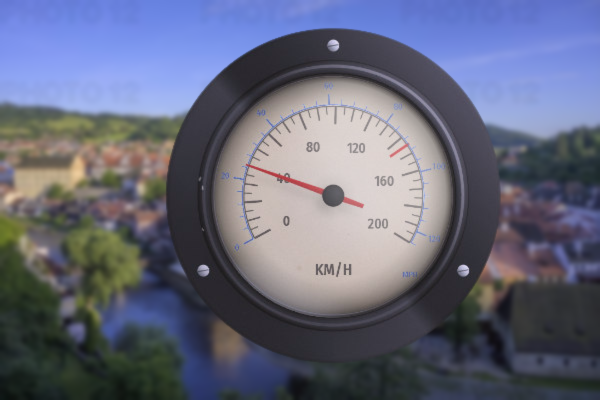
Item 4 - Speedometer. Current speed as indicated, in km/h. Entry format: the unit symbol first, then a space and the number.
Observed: km/h 40
